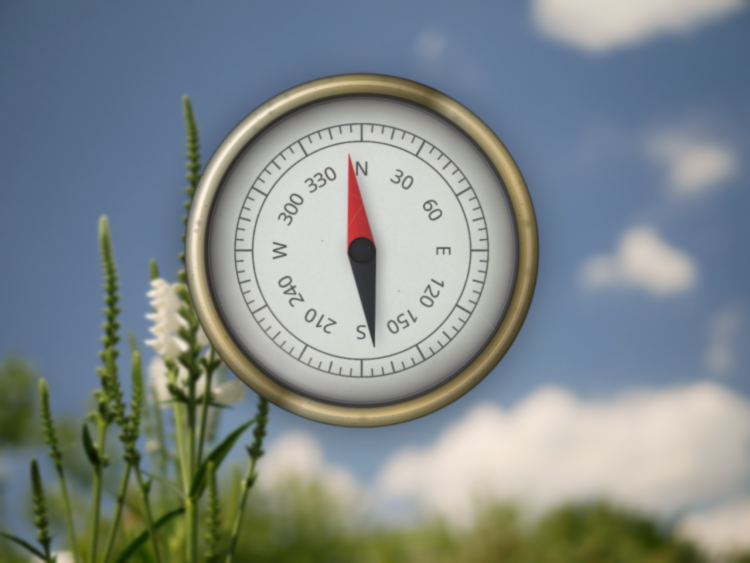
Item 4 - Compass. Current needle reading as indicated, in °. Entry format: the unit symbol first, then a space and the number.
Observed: ° 352.5
